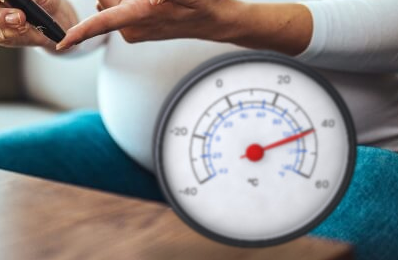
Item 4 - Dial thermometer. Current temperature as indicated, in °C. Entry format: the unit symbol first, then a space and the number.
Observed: °C 40
